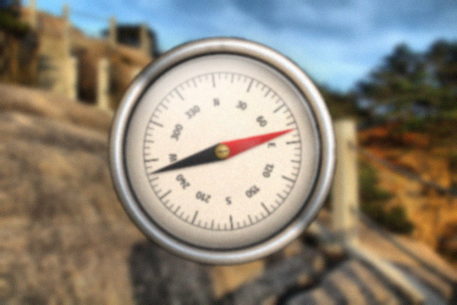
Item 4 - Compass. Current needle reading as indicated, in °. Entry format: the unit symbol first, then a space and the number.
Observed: ° 80
